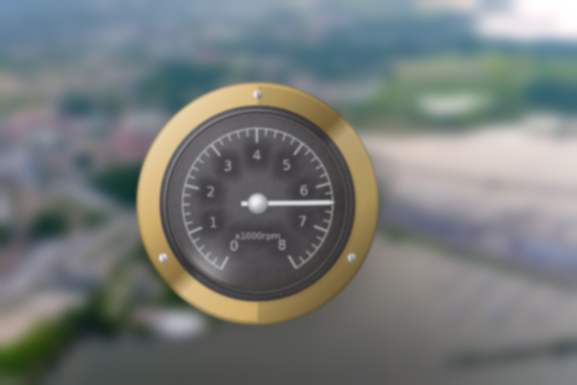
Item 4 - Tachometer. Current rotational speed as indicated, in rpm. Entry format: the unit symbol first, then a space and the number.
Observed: rpm 6400
